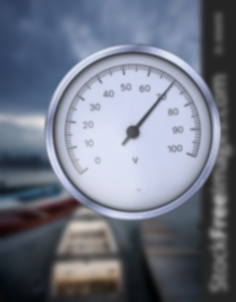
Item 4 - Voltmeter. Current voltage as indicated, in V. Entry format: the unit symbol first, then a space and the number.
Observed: V 70
